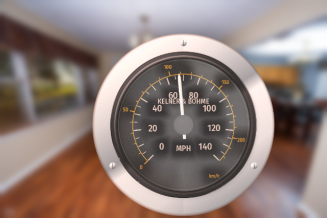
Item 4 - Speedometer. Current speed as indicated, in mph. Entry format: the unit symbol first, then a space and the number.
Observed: mph 67.5
